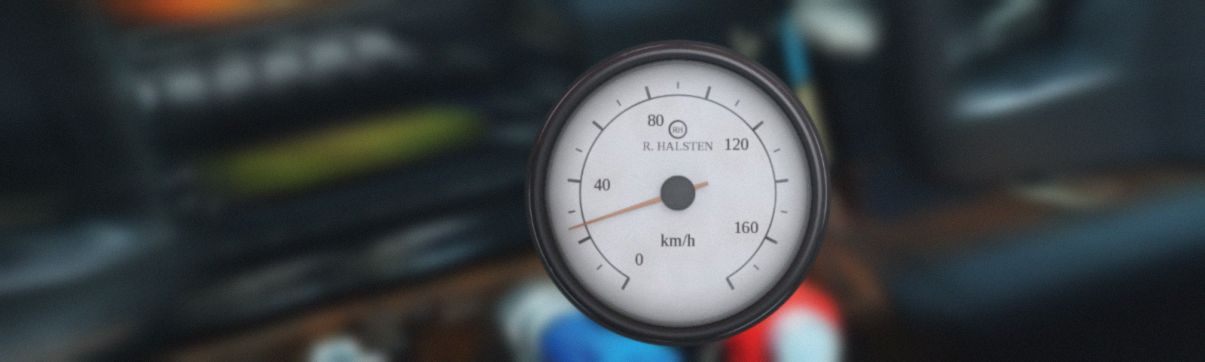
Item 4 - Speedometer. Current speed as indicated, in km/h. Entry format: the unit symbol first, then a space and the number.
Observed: km/h 25
